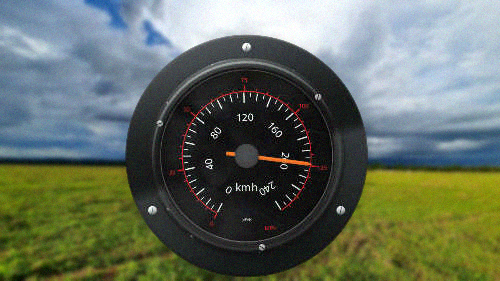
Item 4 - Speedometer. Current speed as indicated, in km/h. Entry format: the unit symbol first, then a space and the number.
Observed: km/h 200
